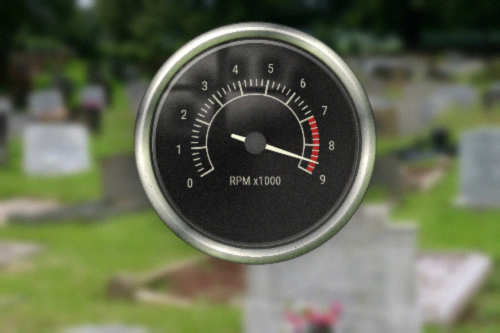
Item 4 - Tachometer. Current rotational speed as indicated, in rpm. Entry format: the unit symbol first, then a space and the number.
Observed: rpm 8600
